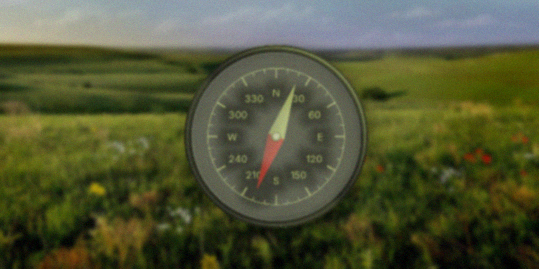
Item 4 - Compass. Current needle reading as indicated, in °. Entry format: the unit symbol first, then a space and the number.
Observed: ° 200
